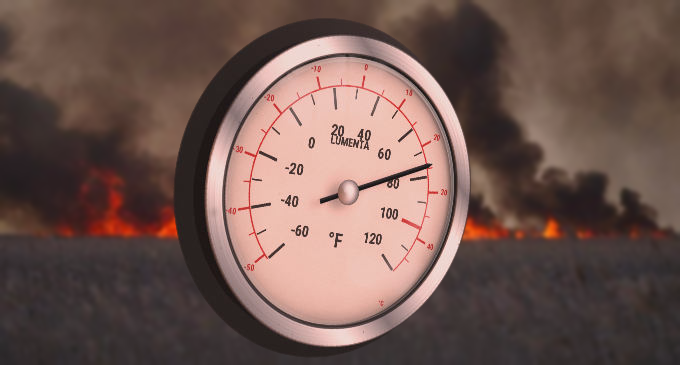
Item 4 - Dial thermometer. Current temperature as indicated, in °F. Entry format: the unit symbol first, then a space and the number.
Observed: °F 75
